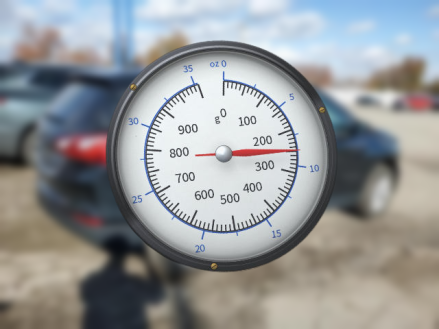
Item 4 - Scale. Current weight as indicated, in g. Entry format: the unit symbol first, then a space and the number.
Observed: g 250
